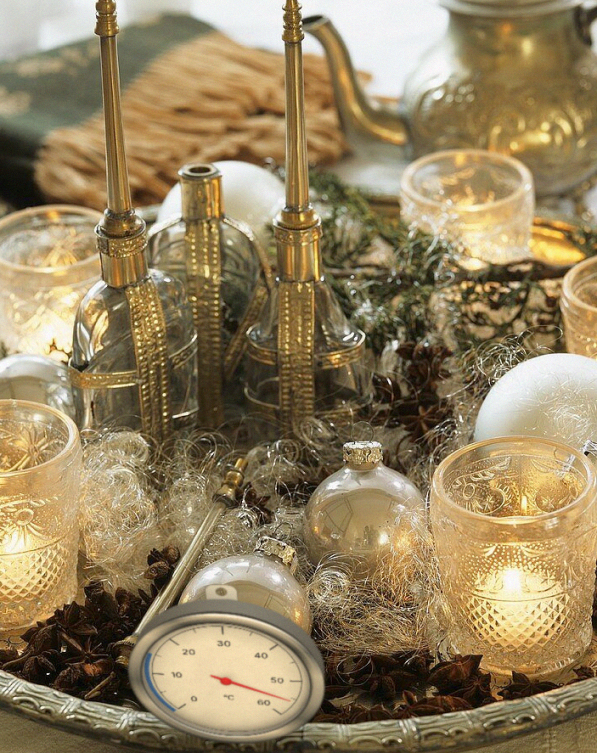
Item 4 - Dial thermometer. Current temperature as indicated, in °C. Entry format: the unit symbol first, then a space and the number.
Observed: °C 55
